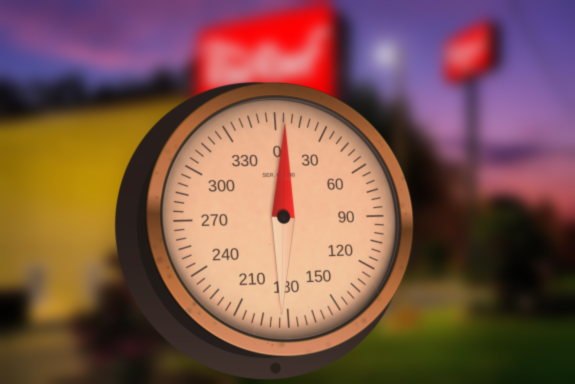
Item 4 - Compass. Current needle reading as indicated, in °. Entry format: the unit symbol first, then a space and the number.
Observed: ° 5
